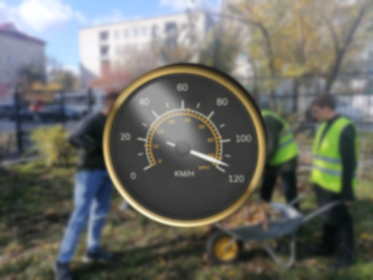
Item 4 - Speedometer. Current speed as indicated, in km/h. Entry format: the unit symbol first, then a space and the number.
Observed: km/h 115
